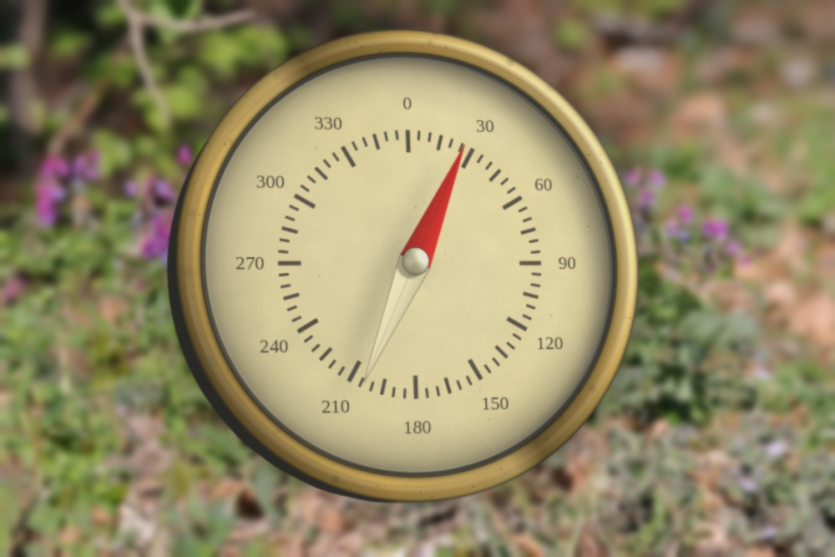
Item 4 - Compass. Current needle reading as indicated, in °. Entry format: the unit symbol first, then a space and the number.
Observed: ° 25
